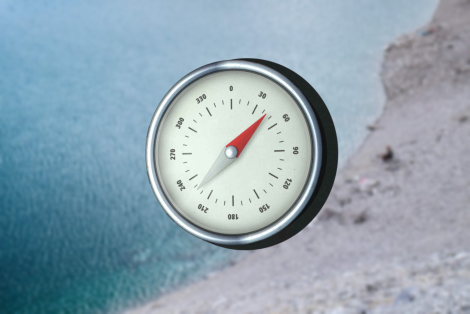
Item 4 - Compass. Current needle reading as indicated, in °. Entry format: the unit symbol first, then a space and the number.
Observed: ° 45
